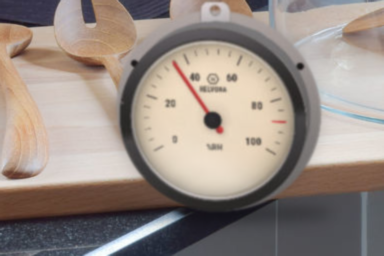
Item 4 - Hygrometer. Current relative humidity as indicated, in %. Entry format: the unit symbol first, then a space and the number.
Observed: % 36
